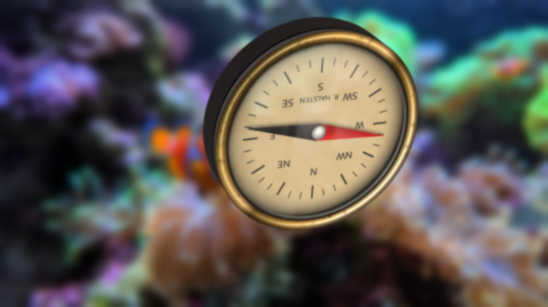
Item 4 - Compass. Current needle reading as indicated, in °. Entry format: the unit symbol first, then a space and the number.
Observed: ° 280
